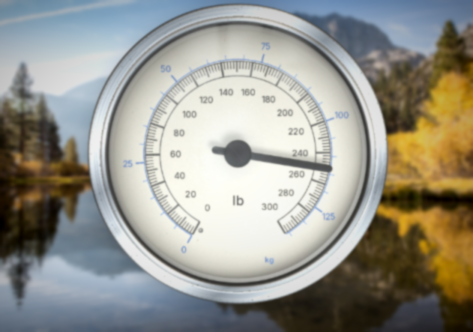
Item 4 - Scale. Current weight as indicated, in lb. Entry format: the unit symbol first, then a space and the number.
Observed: lb 250
